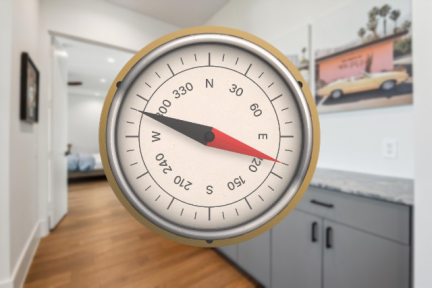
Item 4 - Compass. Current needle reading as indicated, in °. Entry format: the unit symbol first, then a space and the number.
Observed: ° 110
